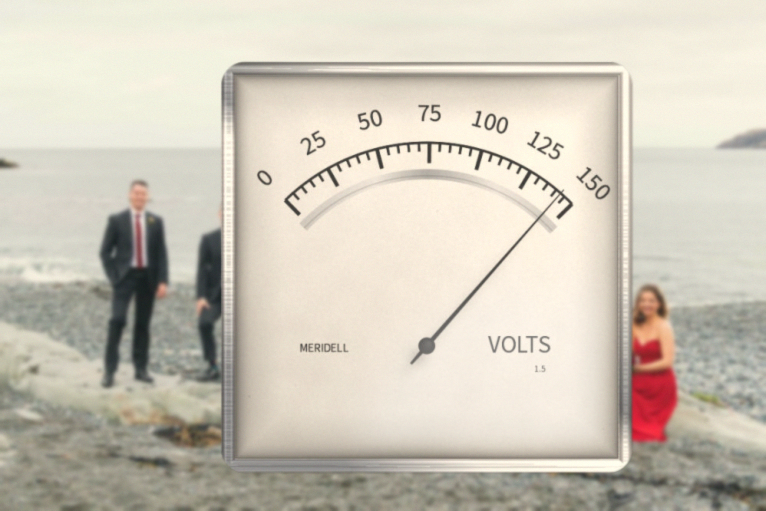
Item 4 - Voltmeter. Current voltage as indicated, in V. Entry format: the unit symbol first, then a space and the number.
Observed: V 142.5
